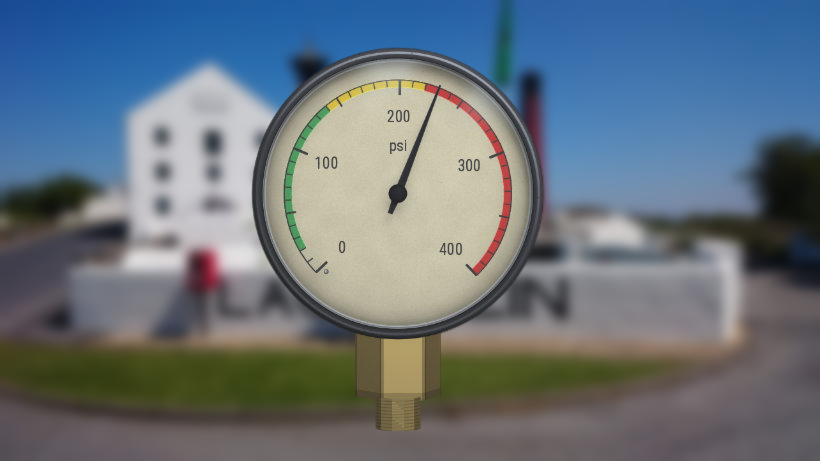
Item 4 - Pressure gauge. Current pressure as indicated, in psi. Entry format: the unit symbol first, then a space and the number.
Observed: psi 230
